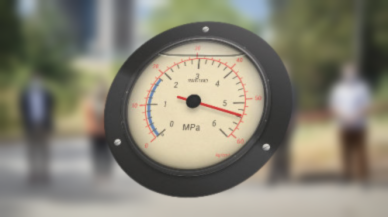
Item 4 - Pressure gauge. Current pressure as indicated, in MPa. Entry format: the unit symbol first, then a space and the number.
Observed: MPa 5.4
